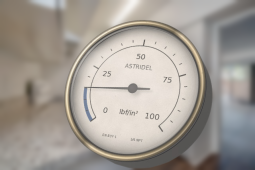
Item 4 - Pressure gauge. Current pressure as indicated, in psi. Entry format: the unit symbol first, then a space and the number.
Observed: psi 15
